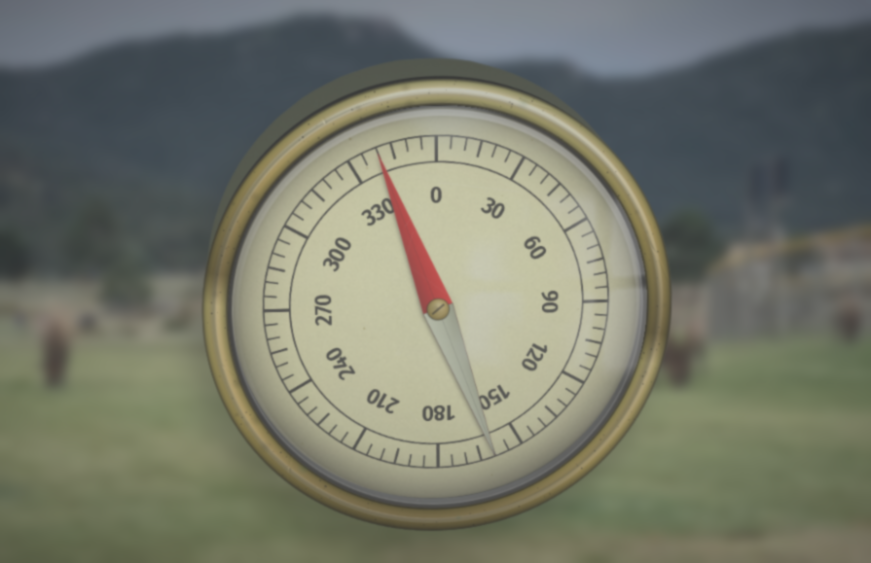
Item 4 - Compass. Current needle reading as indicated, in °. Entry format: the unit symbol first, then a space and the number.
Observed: ° 340
